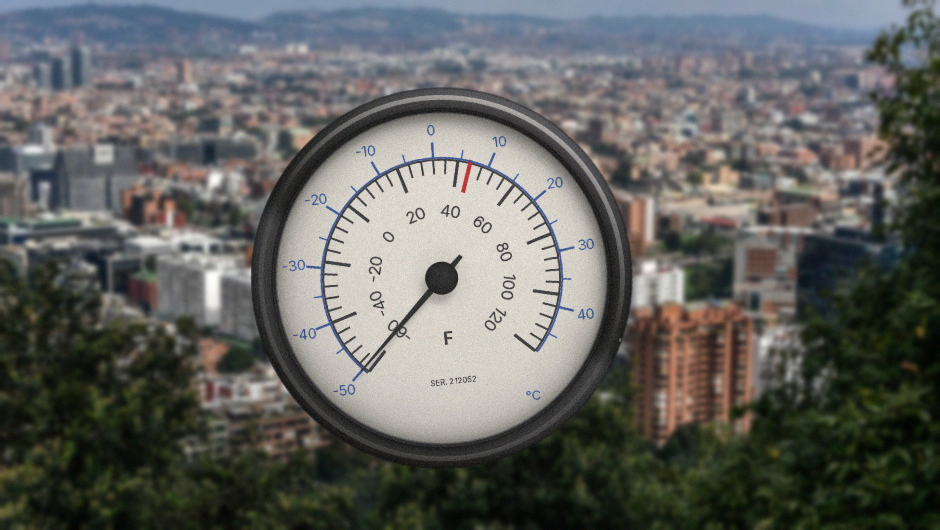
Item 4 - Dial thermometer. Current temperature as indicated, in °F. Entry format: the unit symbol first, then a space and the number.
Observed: °F -58
